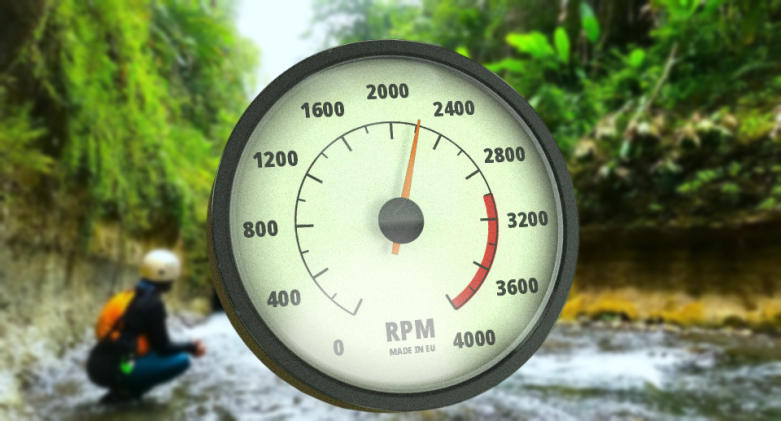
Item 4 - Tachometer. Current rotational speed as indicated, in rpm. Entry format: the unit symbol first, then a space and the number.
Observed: rpm 2200
